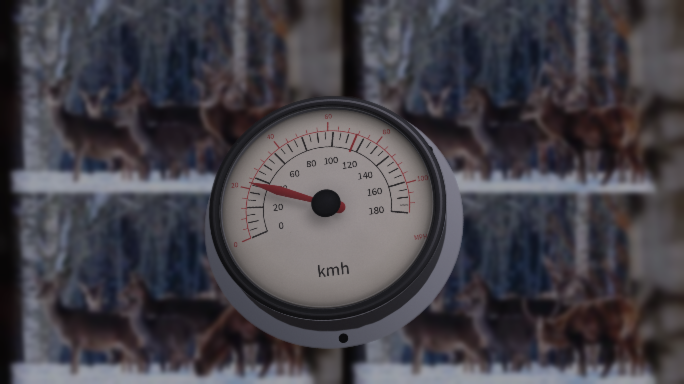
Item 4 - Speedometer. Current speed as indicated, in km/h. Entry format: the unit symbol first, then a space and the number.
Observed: km/h 35
